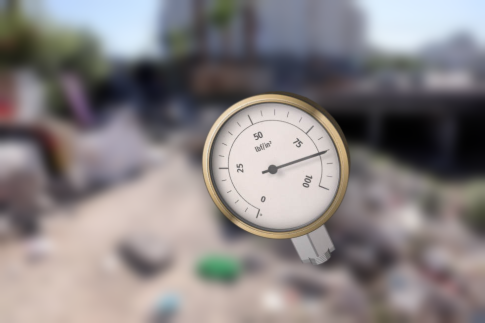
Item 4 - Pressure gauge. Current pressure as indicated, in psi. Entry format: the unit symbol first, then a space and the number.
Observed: psi 85
